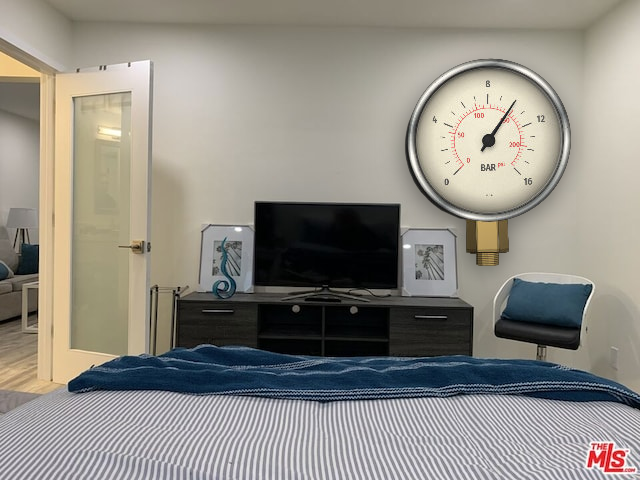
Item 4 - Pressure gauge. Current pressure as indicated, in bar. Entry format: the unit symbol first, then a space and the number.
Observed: bar 10
